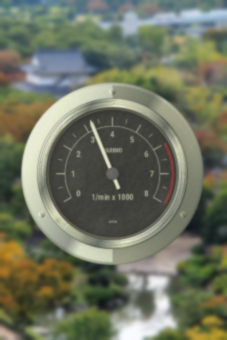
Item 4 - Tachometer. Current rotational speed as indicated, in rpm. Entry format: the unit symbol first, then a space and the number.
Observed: rpm 3250
